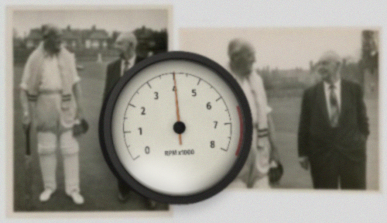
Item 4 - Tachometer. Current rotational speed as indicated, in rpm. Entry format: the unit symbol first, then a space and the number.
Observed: rpm 4000
